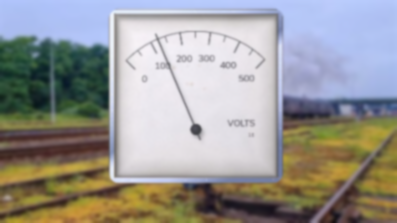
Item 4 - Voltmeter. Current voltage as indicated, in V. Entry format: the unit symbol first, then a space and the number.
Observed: V 125
